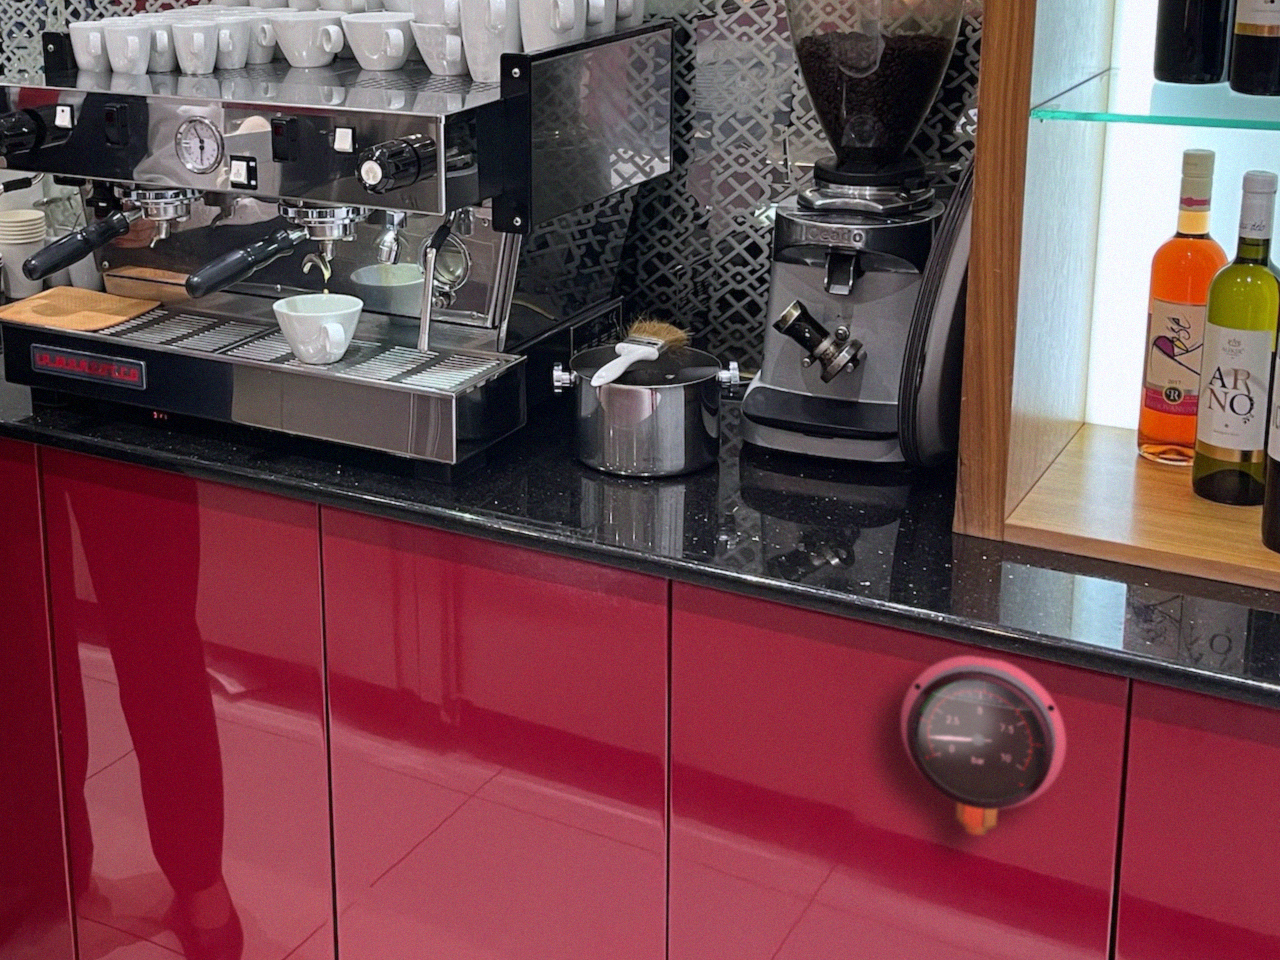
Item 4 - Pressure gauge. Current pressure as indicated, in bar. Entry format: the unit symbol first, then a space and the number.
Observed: bar 1
